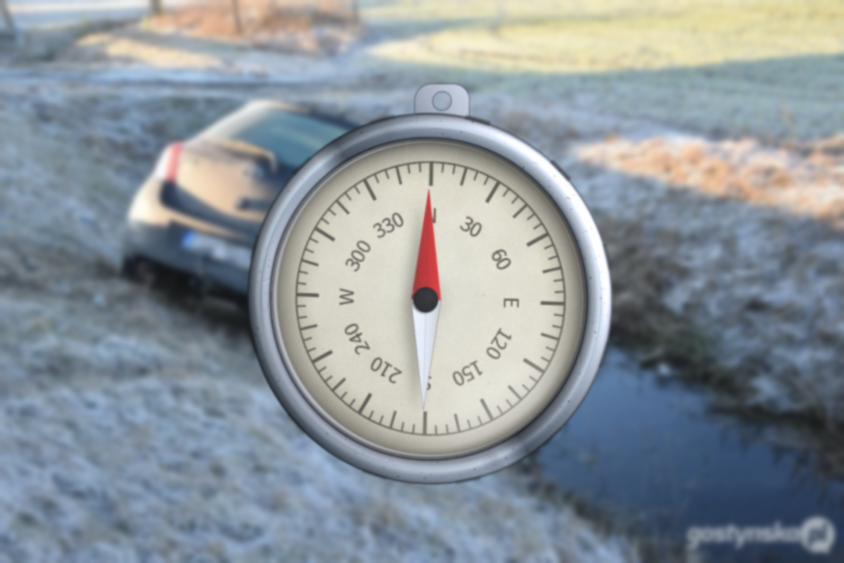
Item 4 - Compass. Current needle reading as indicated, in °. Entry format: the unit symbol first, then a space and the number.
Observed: ° 0
